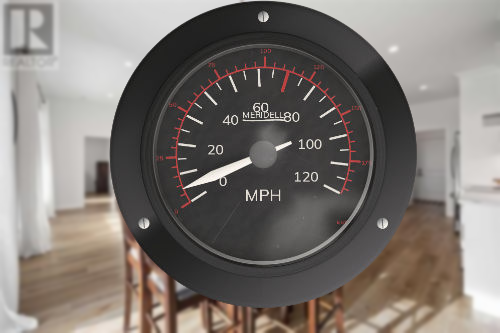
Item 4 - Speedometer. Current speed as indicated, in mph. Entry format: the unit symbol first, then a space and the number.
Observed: mph 5
